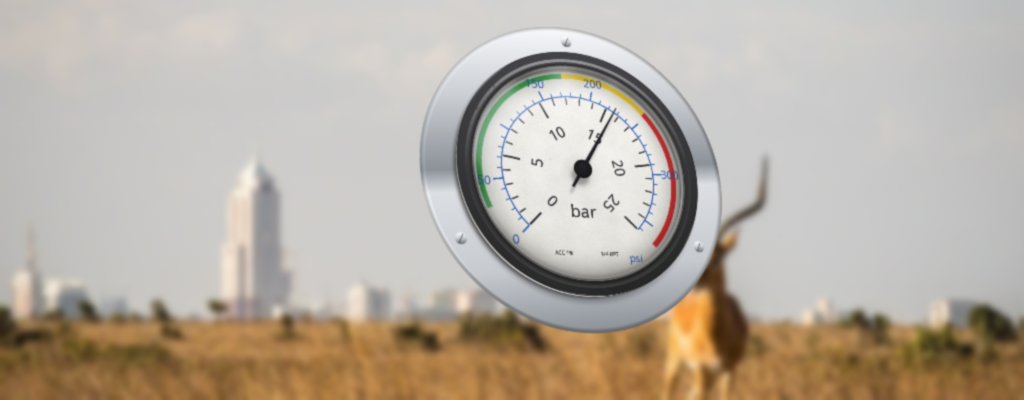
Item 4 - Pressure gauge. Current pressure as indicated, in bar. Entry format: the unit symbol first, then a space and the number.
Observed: bar 15.5
